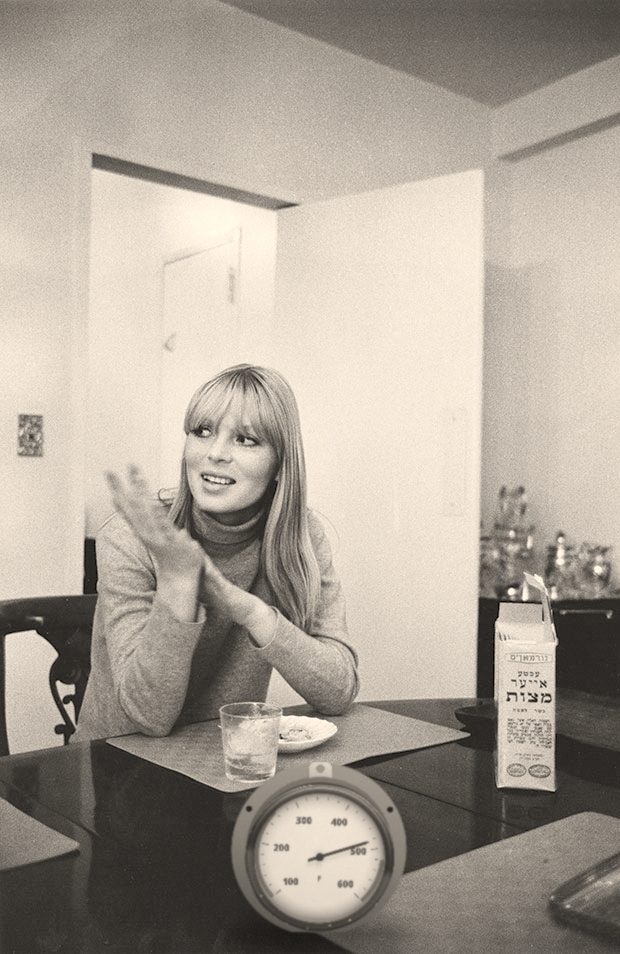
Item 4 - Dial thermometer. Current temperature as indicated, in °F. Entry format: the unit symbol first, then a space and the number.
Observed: °F 480
